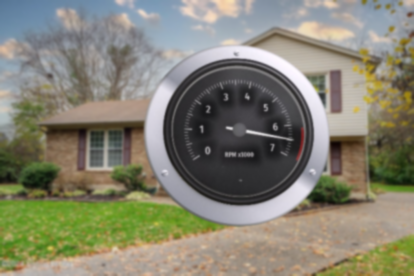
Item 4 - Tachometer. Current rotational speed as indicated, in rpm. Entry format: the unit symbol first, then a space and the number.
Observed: rpm 6500
